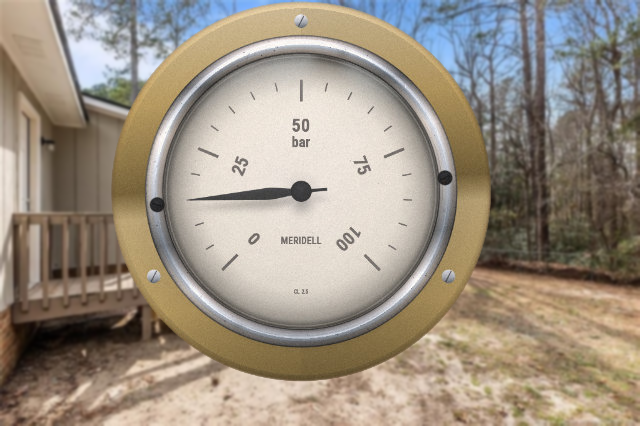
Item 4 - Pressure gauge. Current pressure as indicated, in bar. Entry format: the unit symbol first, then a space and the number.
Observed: bar 15
